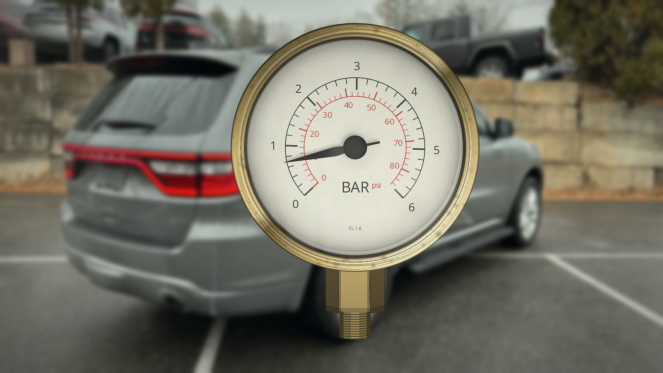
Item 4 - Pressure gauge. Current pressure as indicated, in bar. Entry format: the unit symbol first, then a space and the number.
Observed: bar 0.7
